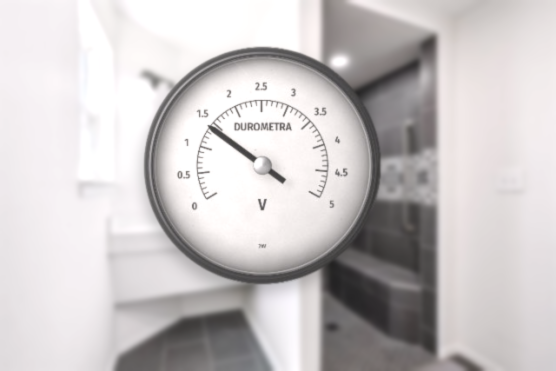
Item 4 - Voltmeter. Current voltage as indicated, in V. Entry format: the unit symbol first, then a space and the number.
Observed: V 1.4
